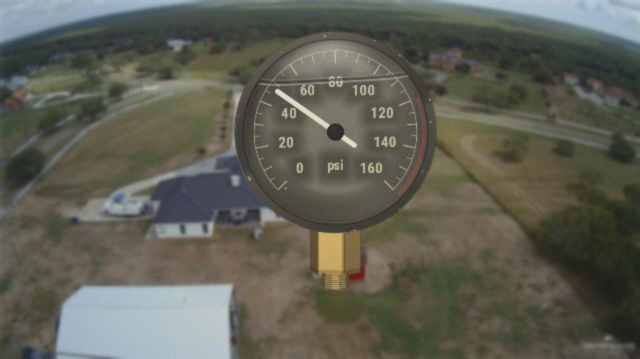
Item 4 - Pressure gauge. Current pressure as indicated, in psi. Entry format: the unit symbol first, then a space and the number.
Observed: psi 47.5
